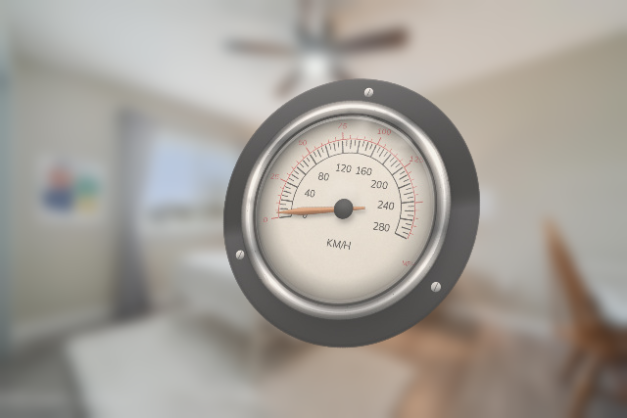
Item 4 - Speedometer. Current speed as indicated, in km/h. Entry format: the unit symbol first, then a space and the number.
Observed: km/h 5
